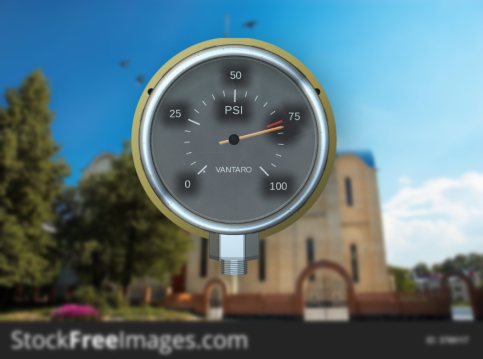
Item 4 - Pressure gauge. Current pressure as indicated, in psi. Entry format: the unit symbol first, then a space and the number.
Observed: psi 77.5
